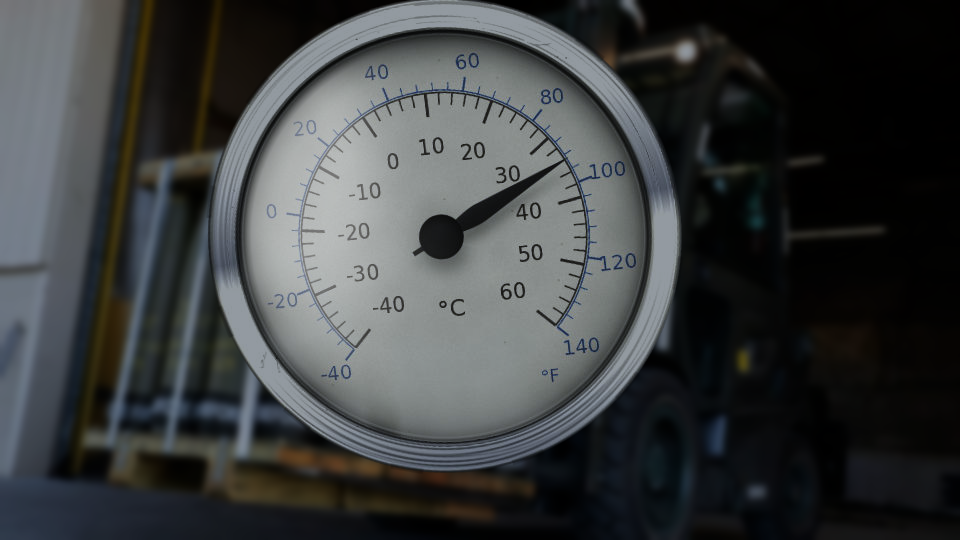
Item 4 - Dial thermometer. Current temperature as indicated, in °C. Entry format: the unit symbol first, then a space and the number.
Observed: °C 34
